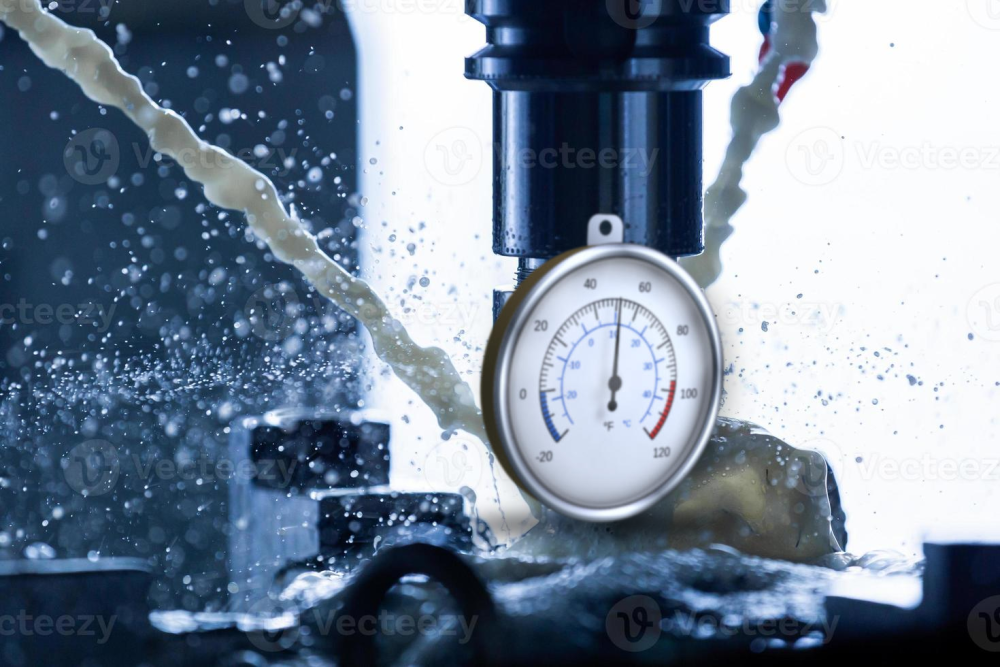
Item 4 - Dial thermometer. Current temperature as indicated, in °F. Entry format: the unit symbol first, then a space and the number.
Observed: °F 50
